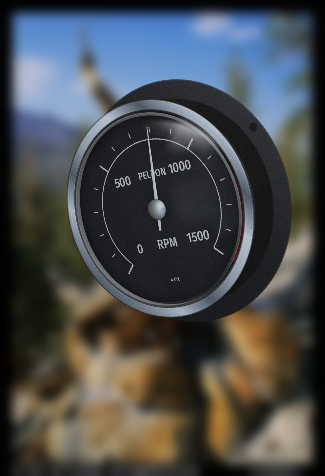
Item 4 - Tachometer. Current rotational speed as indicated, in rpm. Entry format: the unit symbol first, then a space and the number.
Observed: rpm 800
